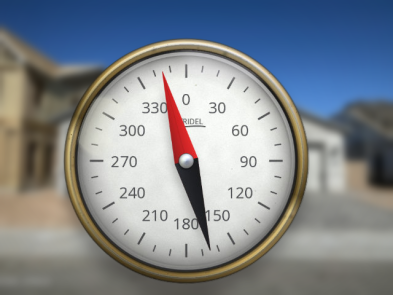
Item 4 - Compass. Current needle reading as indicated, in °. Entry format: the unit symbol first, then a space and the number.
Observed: ° 345
